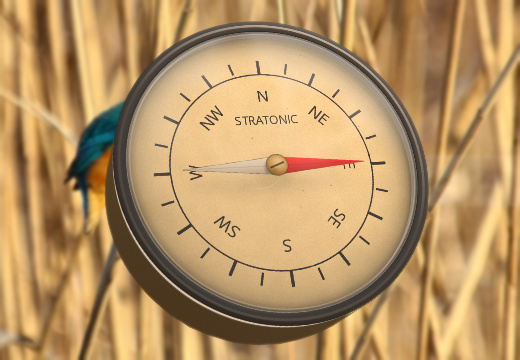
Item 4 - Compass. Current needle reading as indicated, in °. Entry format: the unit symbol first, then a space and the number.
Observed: ° 90
